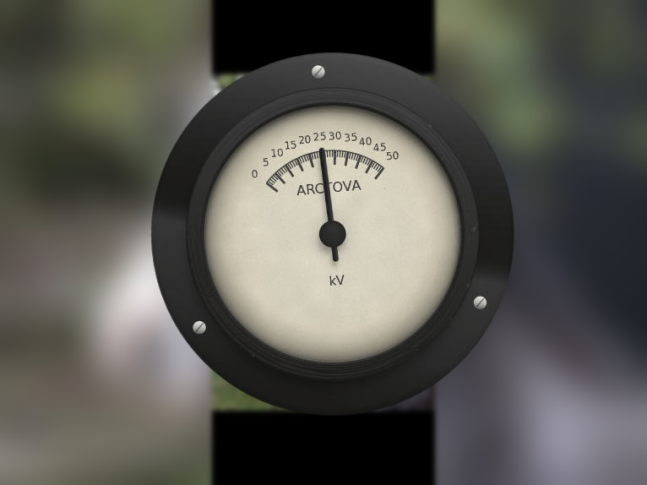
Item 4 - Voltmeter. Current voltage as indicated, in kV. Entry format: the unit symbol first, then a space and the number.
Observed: kV 25
